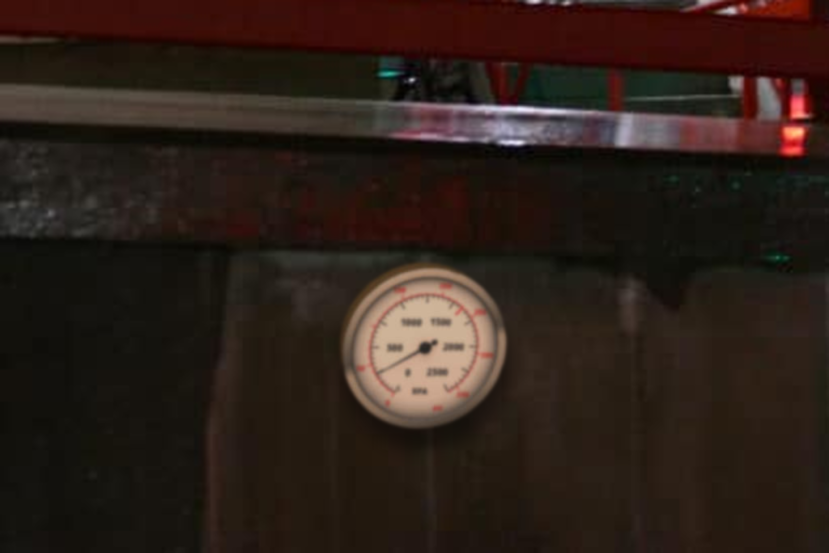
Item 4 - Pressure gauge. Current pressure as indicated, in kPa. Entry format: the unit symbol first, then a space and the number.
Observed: kPa 250
